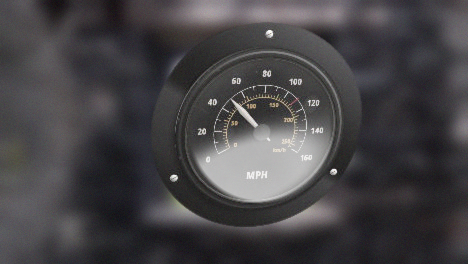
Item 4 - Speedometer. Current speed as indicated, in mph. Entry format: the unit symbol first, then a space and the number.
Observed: mph 50
